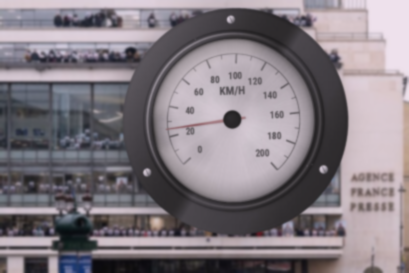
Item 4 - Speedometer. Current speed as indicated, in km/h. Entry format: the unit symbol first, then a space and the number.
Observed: km/h 25
